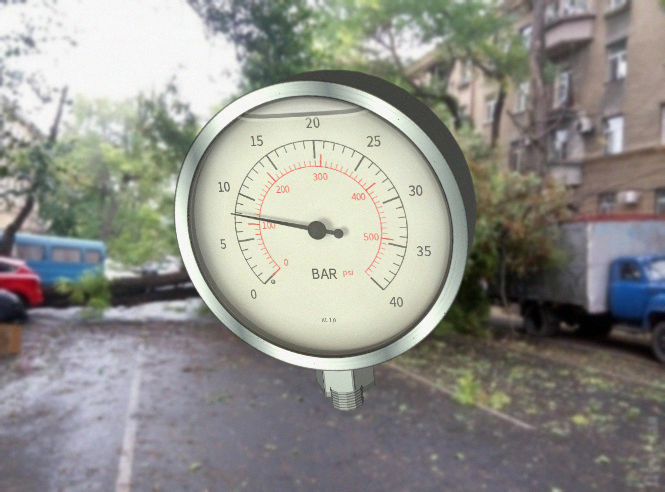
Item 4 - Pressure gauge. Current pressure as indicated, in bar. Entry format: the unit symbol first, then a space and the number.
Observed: bar 8
